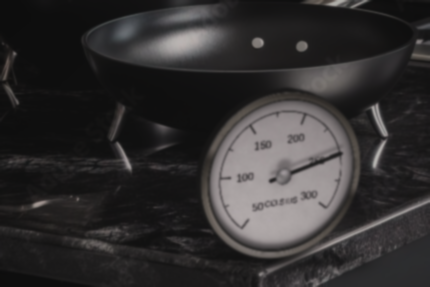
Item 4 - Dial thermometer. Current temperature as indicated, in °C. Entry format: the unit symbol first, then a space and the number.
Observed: °C 250
